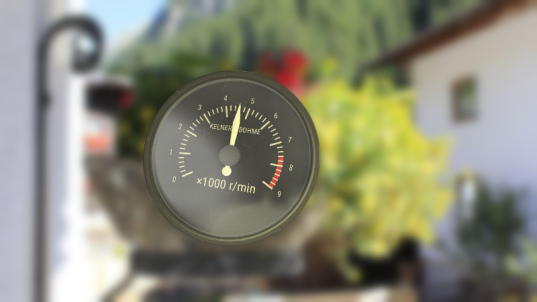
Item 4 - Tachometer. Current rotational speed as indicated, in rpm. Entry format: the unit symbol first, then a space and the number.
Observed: rpm 4600
